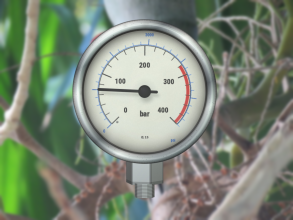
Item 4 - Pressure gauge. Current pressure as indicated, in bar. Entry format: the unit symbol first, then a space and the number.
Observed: bar 70
